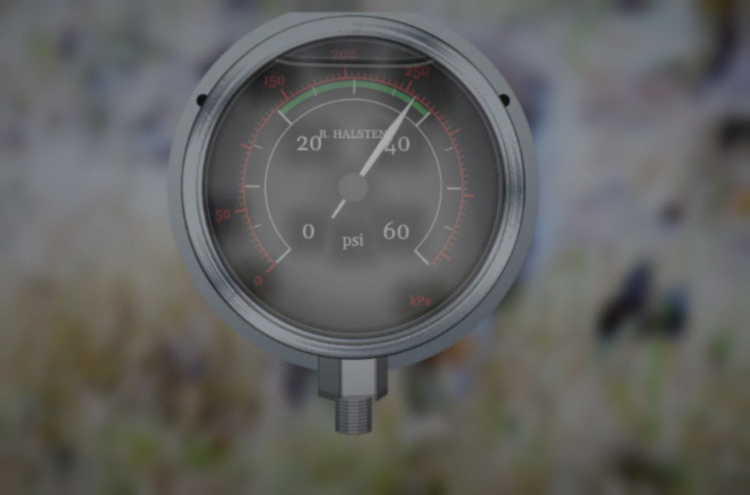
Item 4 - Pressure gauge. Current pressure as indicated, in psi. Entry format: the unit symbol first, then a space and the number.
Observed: psi 37.5
